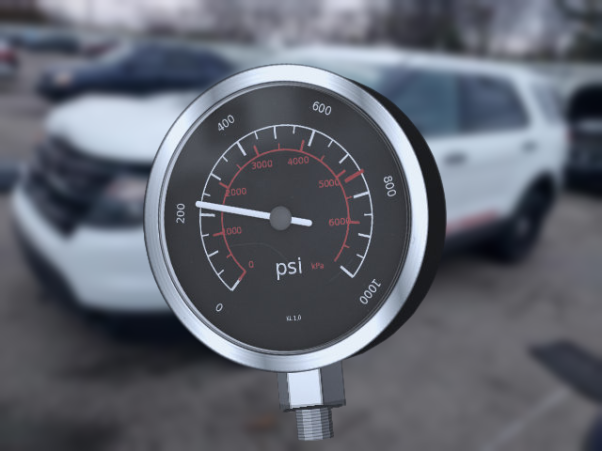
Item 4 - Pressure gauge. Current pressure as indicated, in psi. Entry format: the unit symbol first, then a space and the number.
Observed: psi 225
